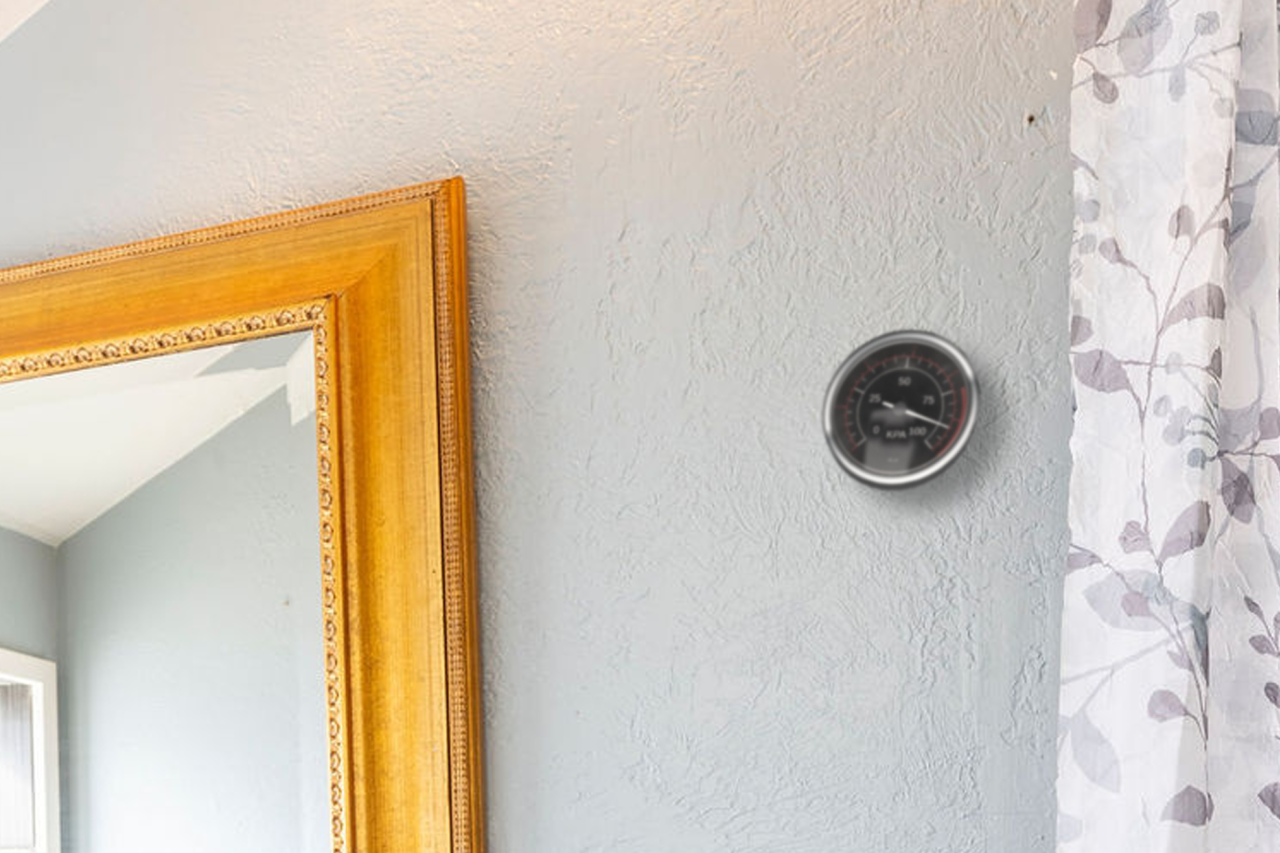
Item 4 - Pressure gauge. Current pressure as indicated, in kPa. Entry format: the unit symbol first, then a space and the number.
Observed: kPa 90
